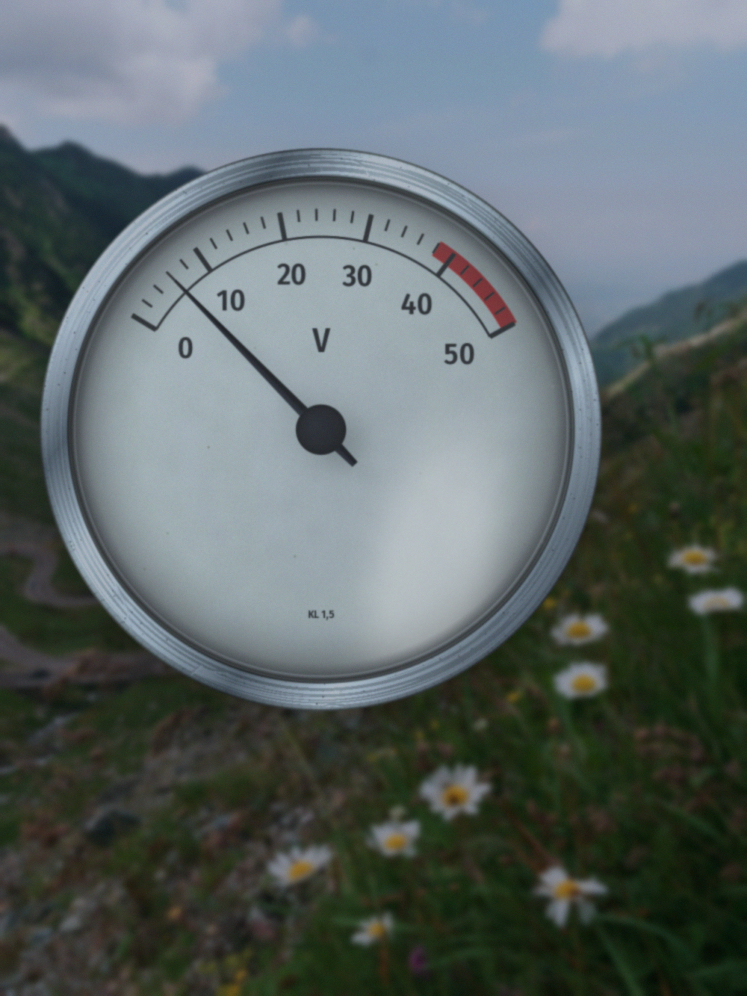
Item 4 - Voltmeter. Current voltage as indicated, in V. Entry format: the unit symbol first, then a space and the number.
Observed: V 6
